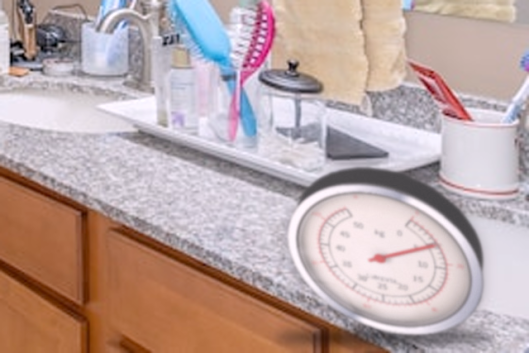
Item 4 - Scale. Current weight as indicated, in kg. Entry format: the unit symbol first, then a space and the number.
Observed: kg 5
